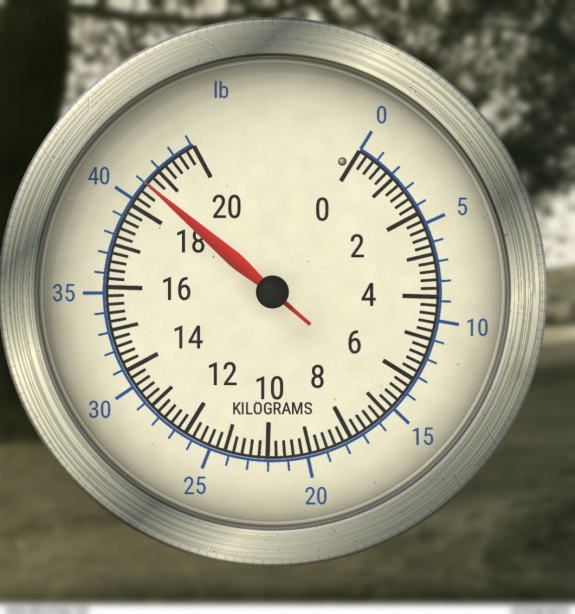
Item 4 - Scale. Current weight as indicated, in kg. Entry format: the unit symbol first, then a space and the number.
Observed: kg 18.6
